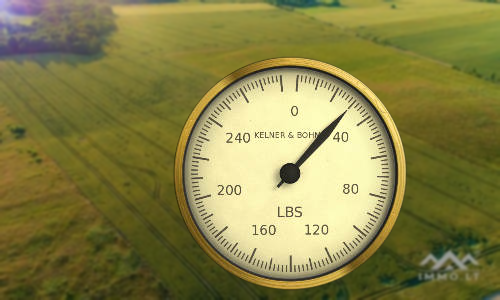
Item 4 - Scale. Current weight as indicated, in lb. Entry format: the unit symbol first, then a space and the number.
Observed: lb 30
